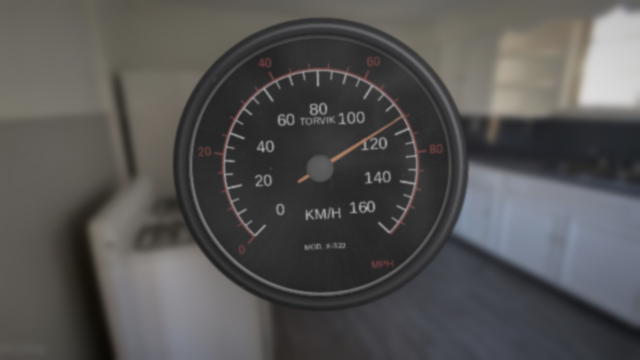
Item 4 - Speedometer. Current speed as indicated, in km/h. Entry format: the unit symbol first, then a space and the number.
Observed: km/h 115
